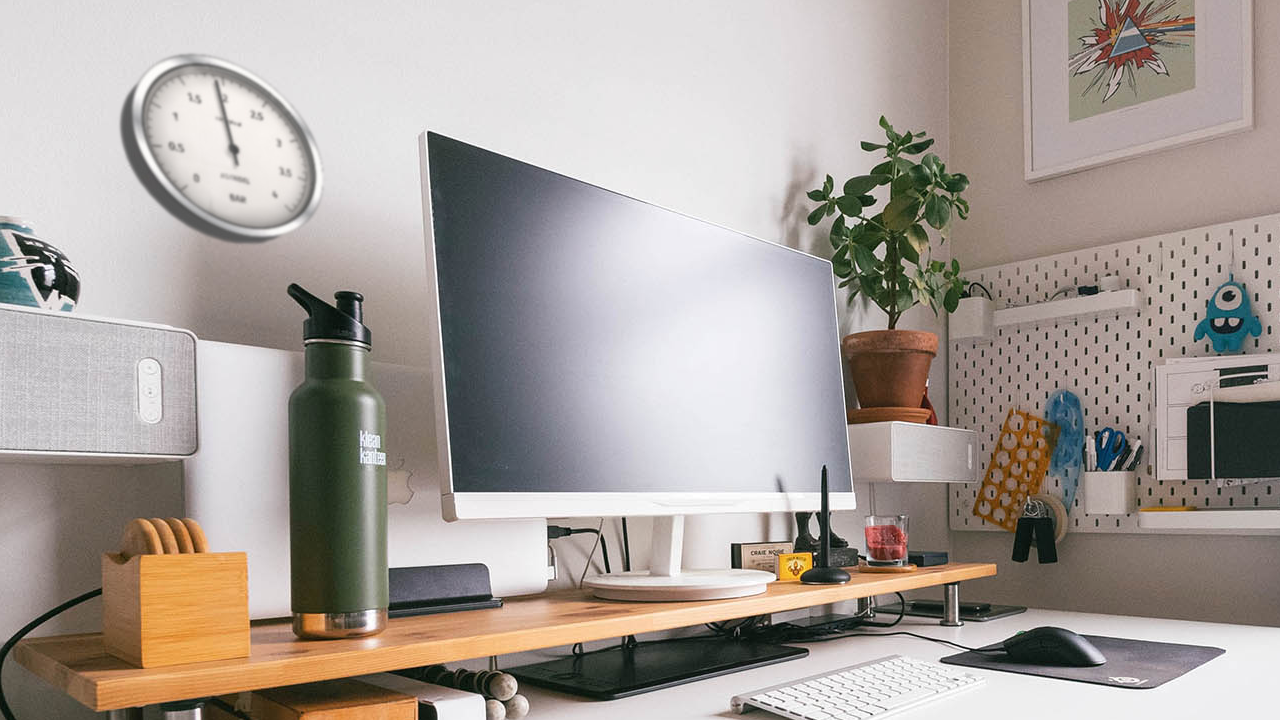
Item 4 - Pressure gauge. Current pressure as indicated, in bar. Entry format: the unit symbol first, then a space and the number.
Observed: bar 1.9
